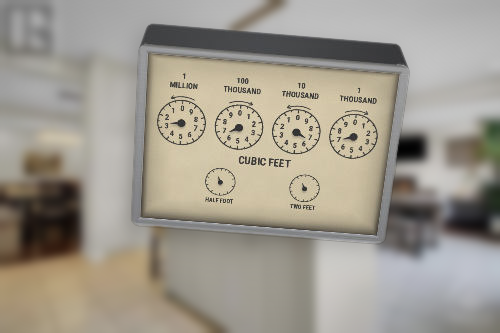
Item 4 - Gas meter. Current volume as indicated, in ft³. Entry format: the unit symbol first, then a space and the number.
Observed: ft³ 266700
